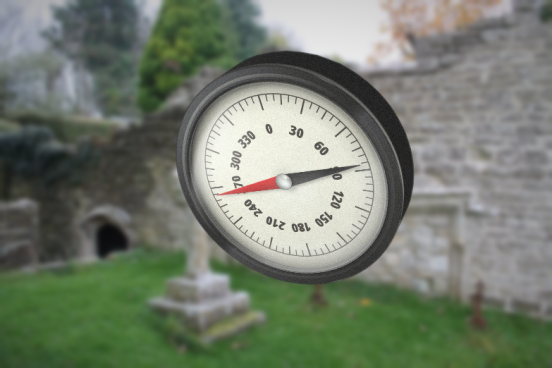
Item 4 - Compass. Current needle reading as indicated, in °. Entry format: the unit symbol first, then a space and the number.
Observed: ° 265
